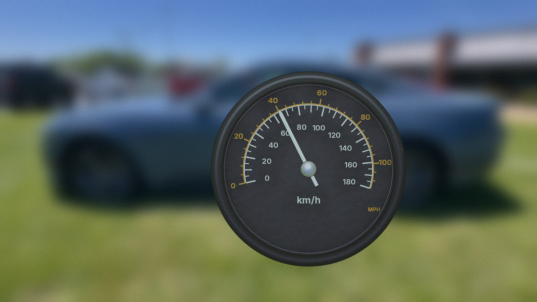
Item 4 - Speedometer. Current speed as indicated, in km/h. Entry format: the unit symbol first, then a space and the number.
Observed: km/h 65
